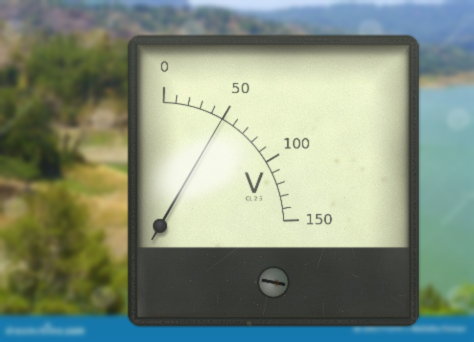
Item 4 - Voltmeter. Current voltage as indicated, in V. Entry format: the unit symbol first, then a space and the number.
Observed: V 50
